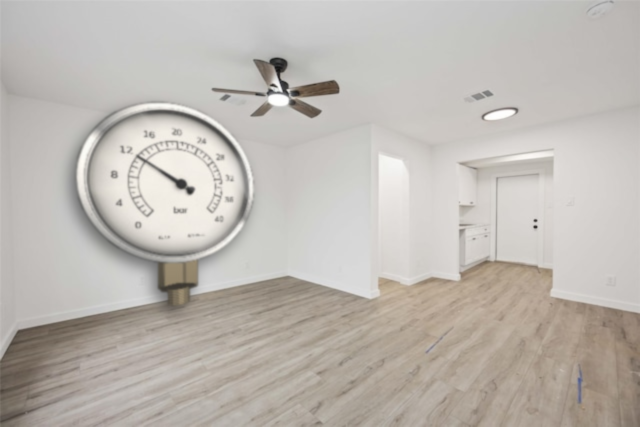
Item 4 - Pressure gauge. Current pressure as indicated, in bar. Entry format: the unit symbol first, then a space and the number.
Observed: bar 12
